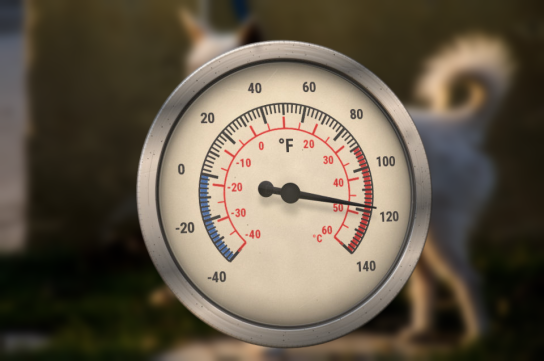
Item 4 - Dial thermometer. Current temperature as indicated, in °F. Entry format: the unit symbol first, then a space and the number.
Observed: °F 118
